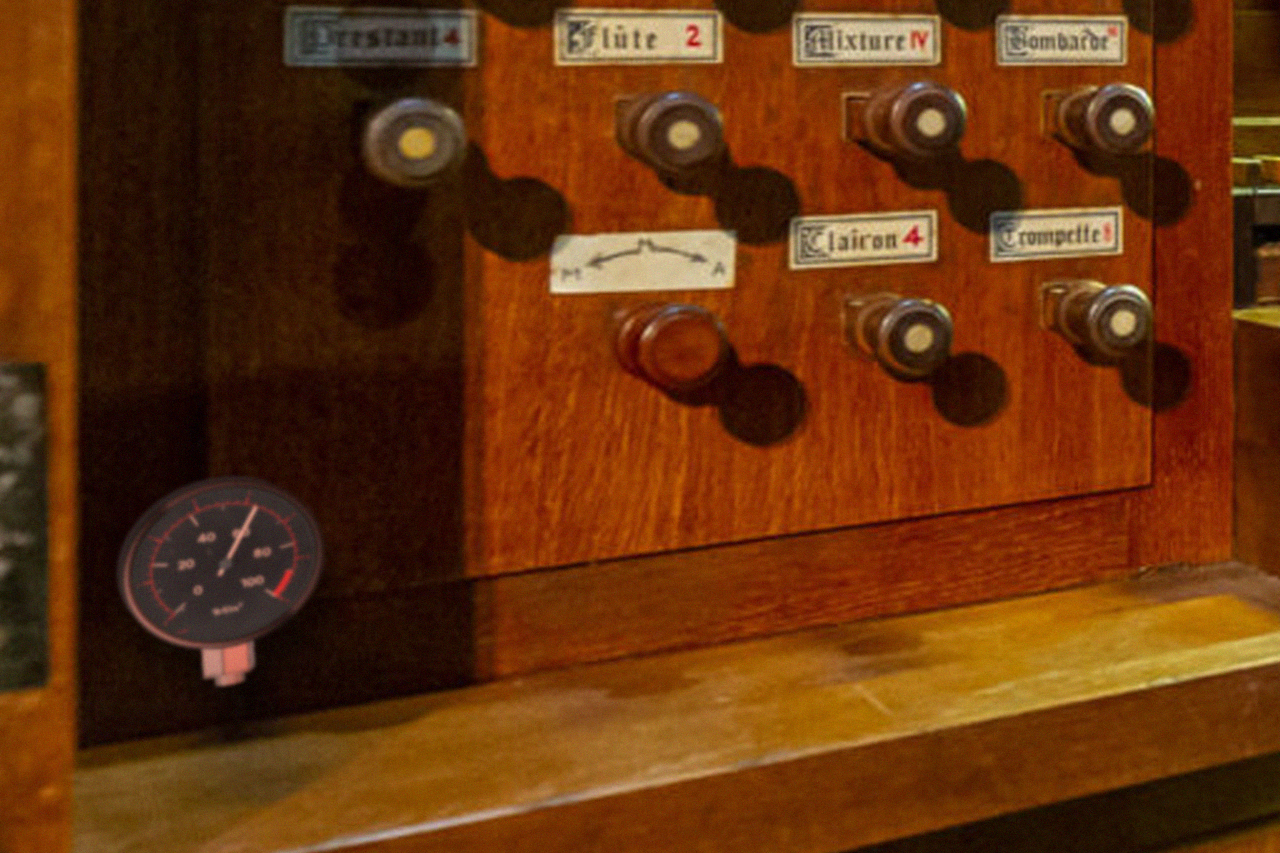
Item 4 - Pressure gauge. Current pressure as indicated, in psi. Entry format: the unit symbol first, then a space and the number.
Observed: psi 60
